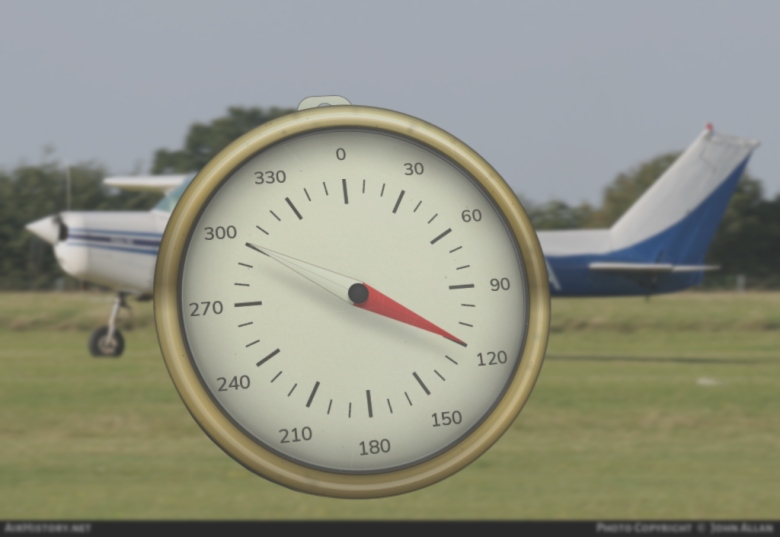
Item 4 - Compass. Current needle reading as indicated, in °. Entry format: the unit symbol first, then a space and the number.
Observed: ° 120
